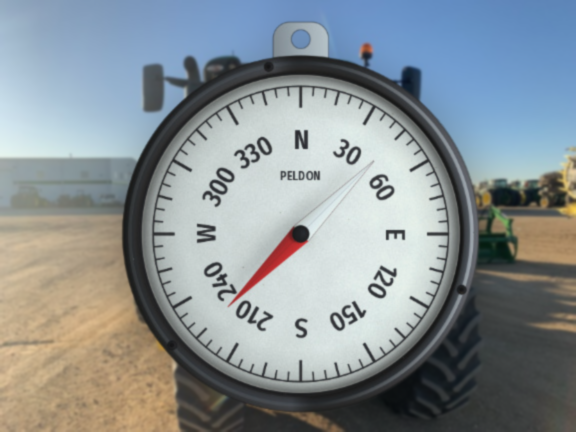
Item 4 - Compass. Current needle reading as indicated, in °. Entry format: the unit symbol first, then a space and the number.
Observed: ° 225
